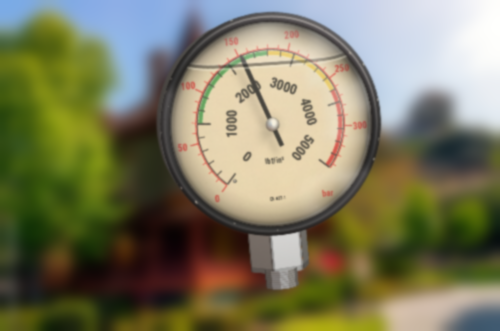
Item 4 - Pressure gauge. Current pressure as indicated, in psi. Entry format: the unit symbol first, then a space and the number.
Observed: psi 2200
